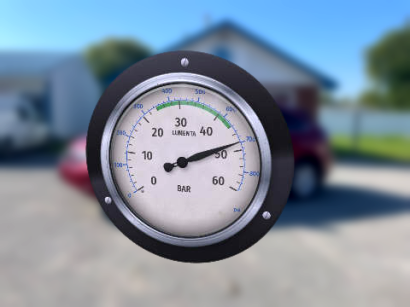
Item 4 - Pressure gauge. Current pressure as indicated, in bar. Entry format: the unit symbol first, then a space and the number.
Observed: bar 48
